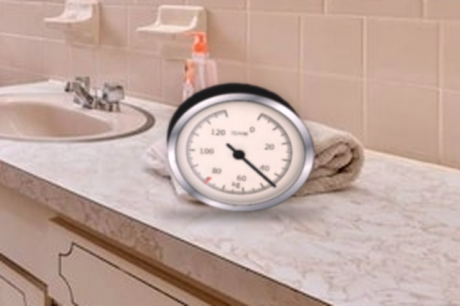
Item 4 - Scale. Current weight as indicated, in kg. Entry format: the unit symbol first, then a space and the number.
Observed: kg 45
